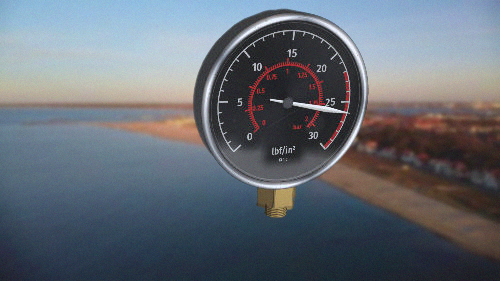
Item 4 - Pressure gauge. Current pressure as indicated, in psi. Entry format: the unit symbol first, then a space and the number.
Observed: psi 26
